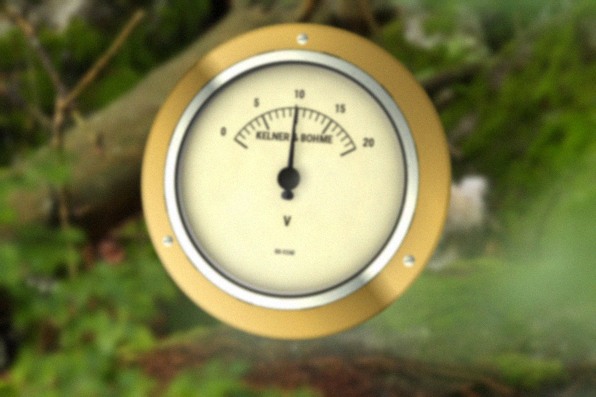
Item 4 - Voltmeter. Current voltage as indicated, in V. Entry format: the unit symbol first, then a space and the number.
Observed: V 10
